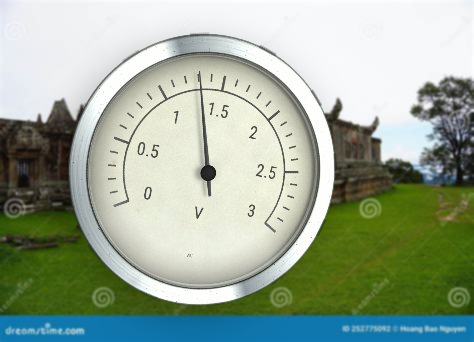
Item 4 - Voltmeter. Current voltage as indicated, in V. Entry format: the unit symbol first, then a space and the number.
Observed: V 1.3
